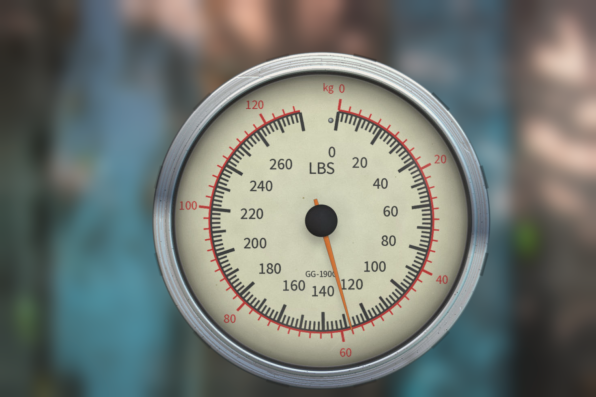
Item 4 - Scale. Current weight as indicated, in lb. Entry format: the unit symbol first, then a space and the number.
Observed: lb 128
